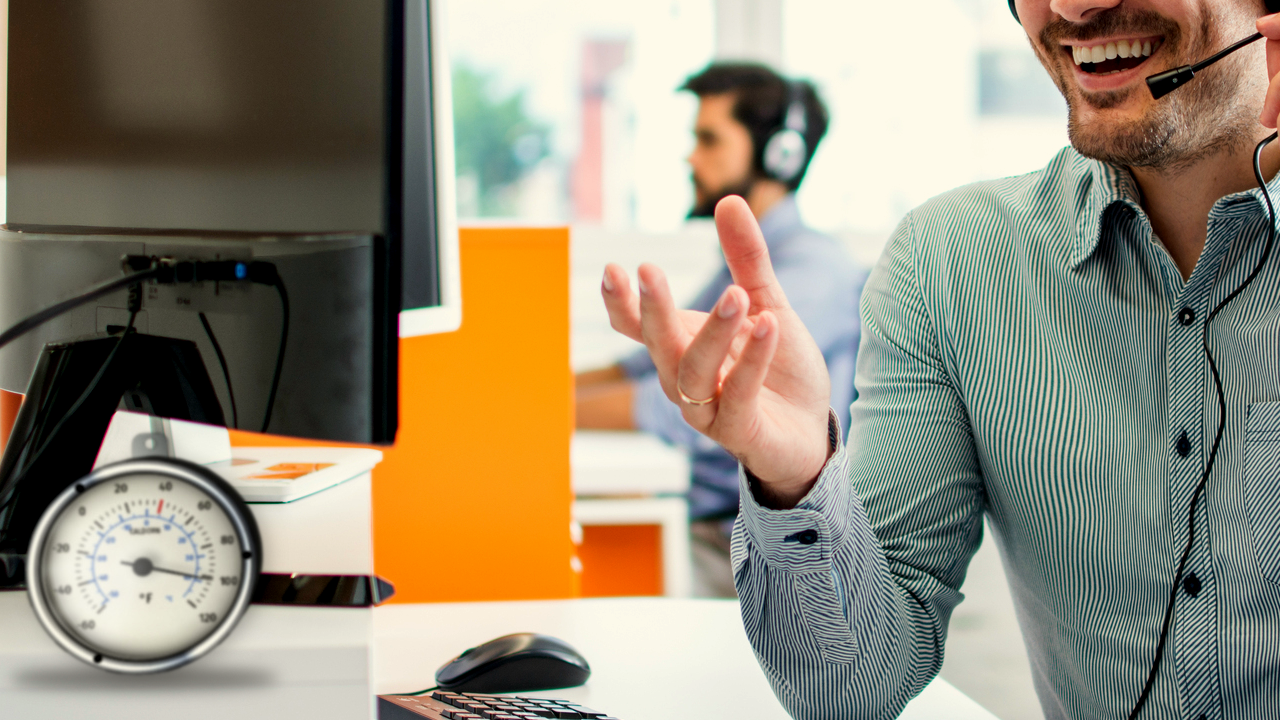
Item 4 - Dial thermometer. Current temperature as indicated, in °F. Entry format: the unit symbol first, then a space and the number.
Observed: °F 100
